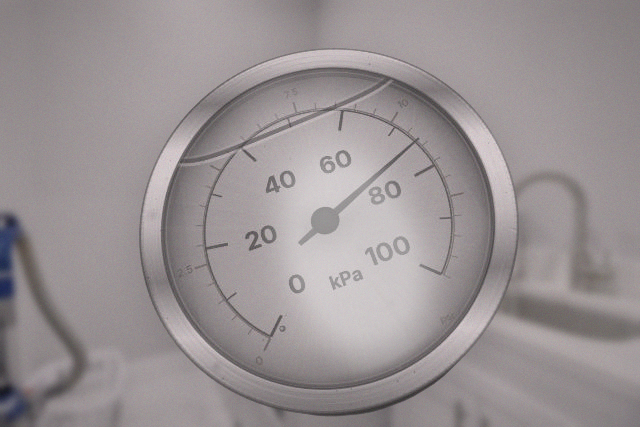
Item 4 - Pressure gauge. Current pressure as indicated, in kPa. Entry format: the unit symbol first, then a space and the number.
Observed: kPa 75
